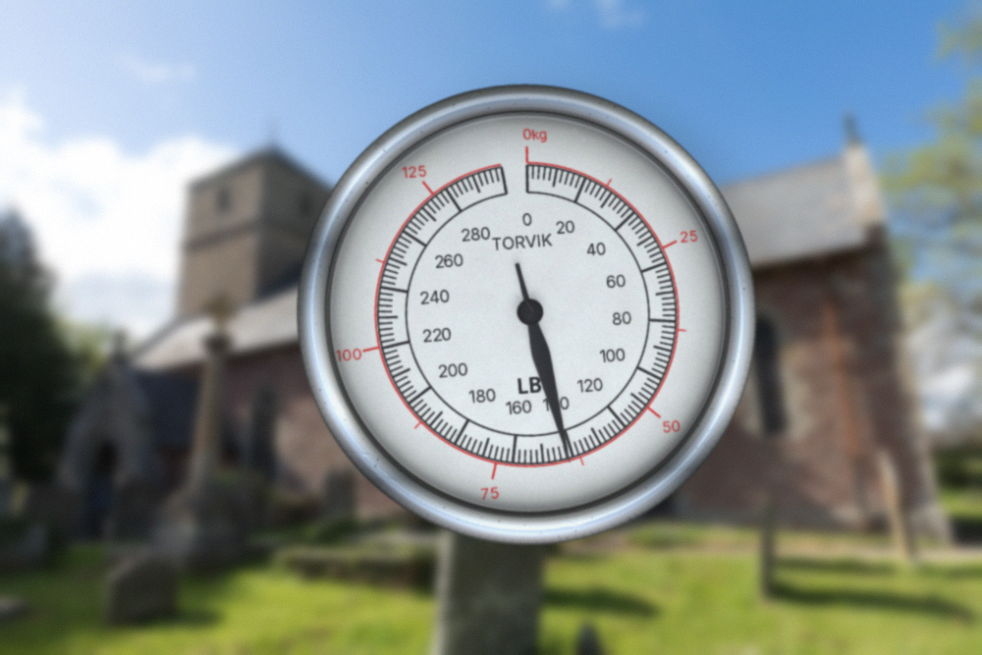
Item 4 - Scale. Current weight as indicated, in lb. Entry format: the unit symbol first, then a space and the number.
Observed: lb 142
